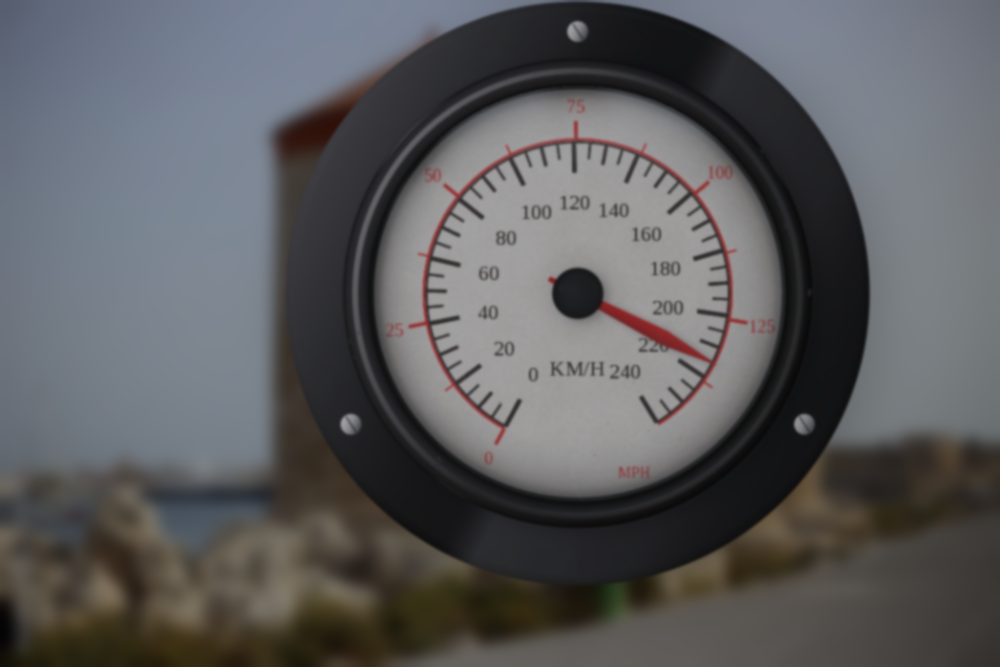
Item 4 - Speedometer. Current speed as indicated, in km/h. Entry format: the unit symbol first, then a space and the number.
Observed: km/h 215
